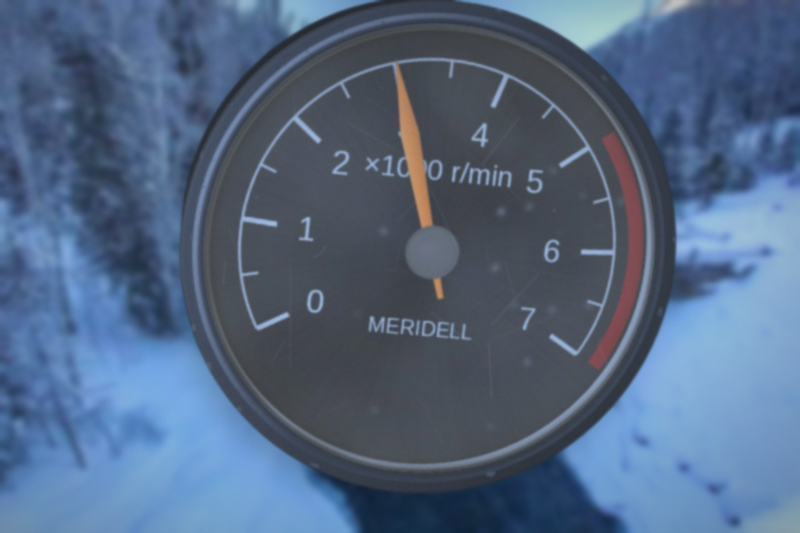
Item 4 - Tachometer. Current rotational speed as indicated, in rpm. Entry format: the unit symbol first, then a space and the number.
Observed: rpm 3000
